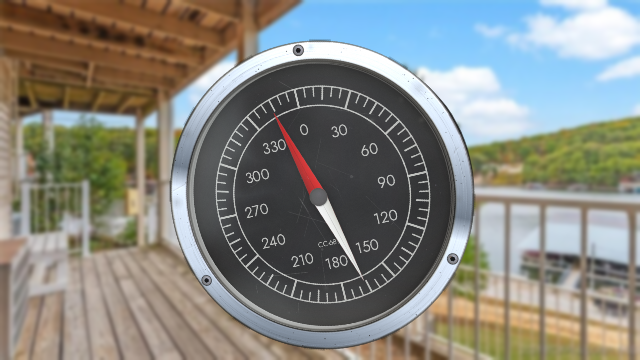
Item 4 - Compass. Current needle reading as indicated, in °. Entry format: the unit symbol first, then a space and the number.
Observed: ° 345
